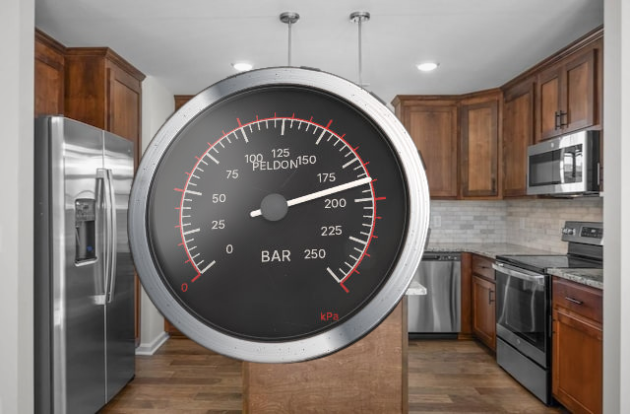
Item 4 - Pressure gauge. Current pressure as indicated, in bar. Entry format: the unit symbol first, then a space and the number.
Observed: bar 190
